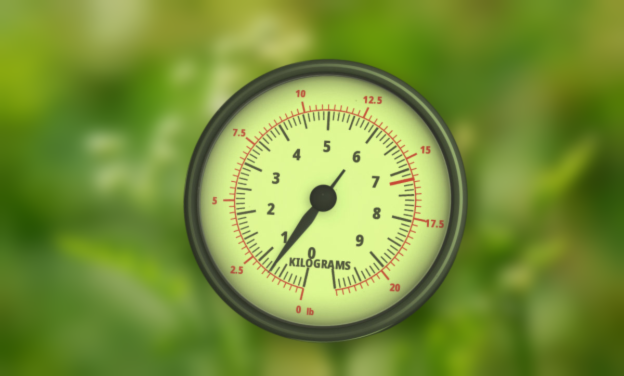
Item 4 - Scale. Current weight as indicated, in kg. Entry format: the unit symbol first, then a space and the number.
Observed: kg 0.7
